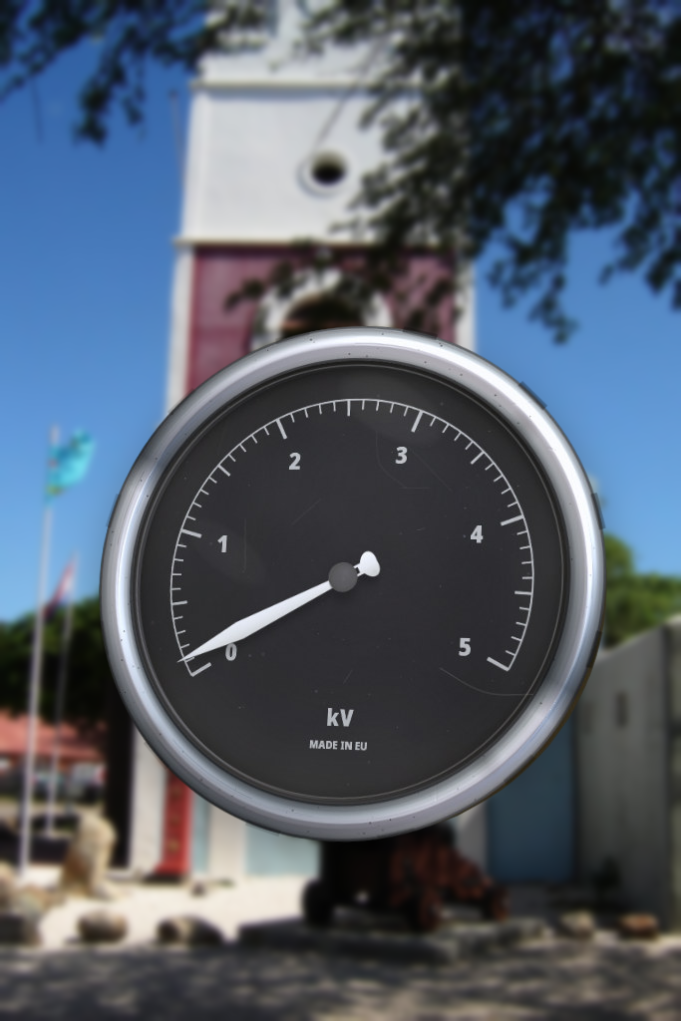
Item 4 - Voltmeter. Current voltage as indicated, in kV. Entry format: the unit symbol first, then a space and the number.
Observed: kV 0.1
